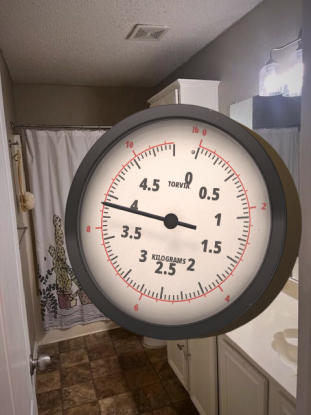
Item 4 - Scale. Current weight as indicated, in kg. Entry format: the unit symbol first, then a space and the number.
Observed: kg 3.9
